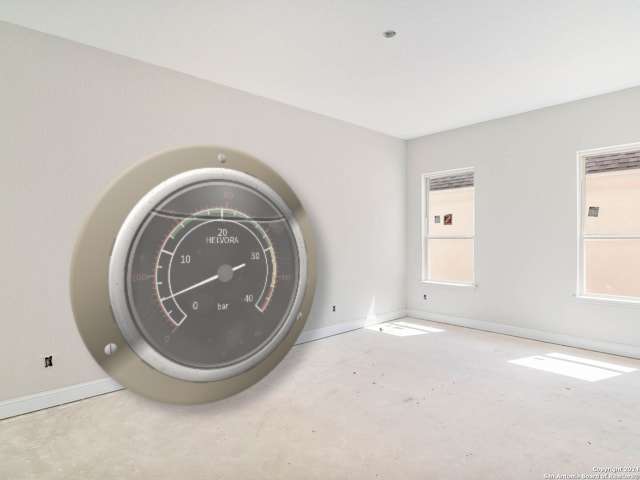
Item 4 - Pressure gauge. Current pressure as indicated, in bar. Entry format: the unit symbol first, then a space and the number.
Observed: bar 4
